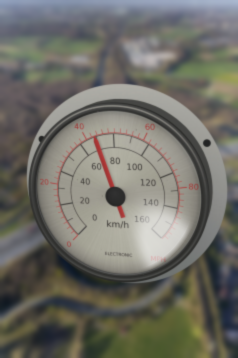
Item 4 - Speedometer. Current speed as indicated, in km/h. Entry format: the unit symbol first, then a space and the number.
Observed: km/h 70
